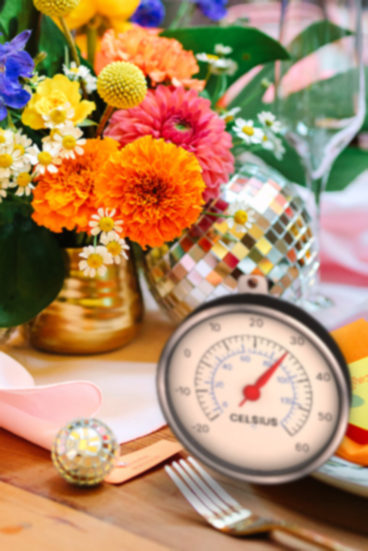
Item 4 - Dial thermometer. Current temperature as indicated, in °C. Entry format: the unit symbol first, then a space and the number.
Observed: °C 30
